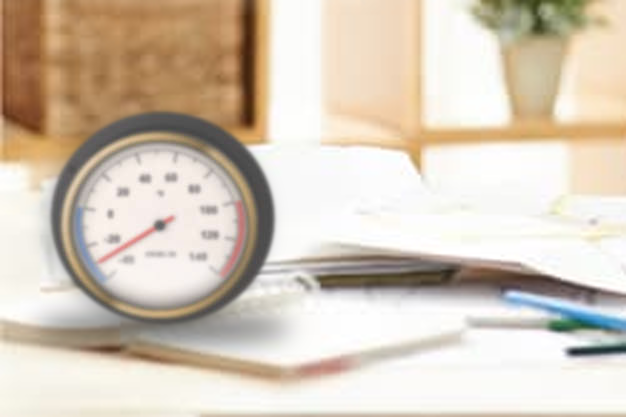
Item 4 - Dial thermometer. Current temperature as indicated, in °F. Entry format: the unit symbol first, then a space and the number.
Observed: °F -30
